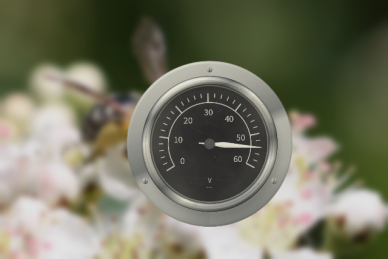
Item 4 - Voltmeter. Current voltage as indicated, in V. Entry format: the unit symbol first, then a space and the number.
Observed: V 54
